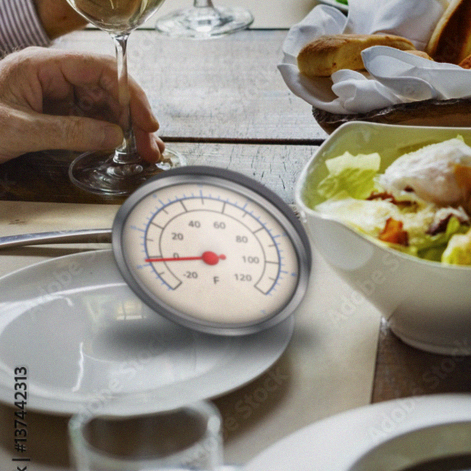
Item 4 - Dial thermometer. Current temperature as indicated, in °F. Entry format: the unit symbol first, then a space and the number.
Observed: °F 0
